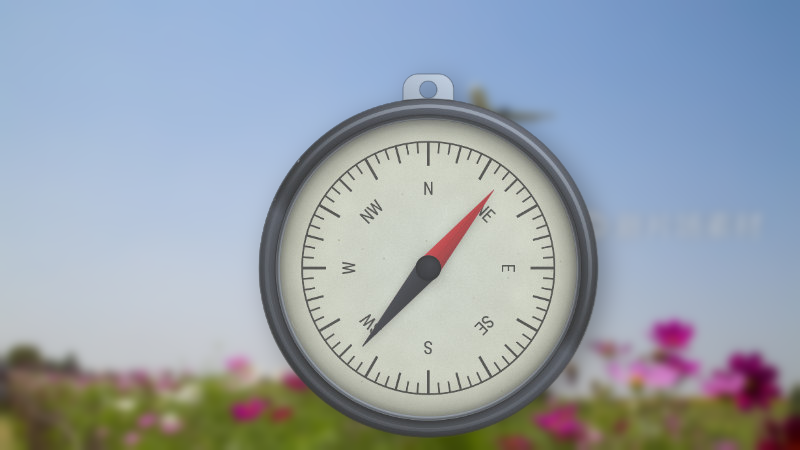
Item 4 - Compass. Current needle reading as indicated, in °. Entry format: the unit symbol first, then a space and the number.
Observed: ° 40
